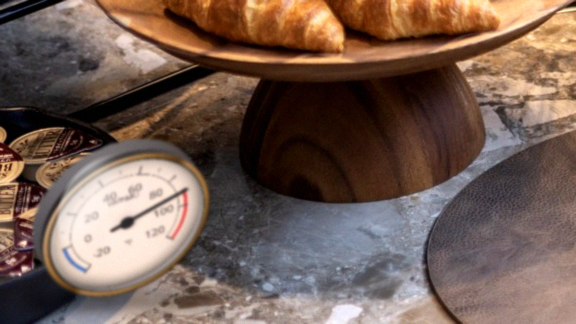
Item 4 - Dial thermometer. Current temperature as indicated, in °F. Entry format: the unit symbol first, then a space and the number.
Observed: °F 90
